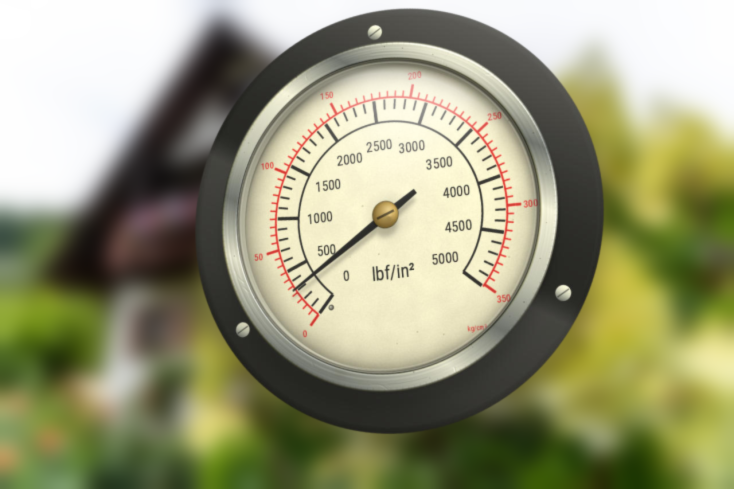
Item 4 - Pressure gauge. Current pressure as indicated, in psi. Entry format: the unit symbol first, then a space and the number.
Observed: psi 300
